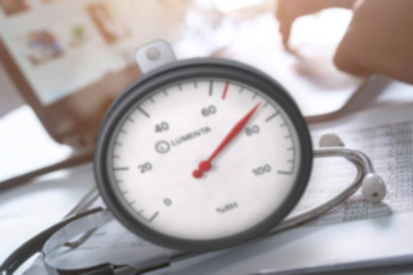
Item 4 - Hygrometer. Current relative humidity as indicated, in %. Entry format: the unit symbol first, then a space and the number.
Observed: % 74
